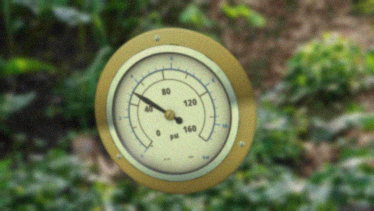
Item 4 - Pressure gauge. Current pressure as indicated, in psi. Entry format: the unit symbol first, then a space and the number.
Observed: psi 50
